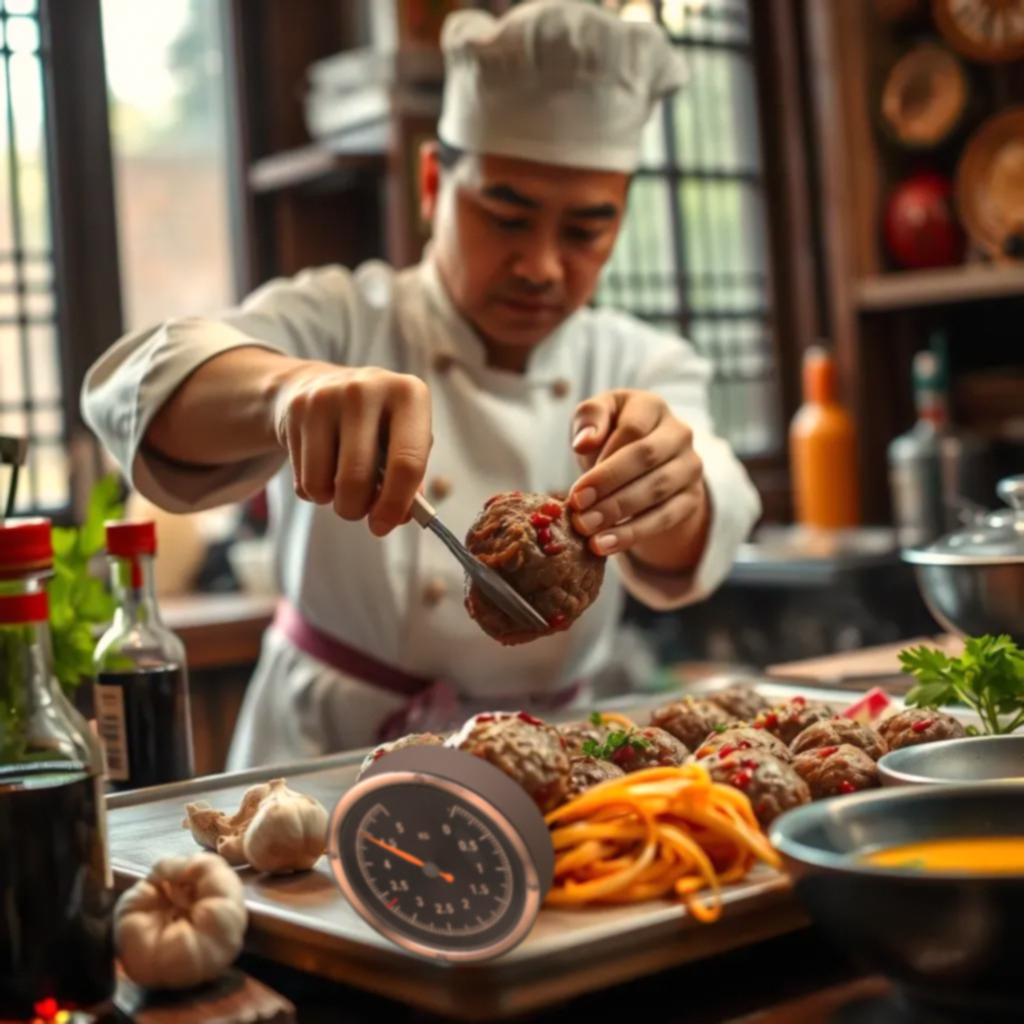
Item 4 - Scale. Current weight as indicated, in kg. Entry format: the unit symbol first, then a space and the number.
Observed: kg 4.5
